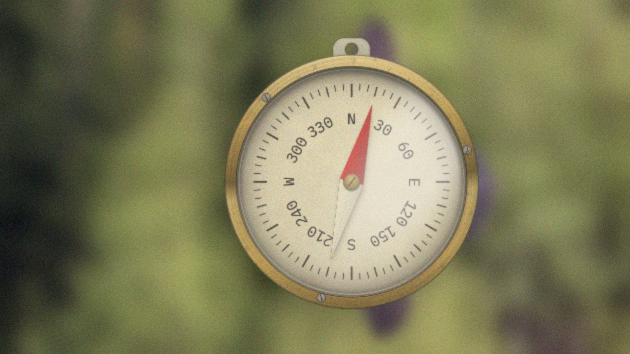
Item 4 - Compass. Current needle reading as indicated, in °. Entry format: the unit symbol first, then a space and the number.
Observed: ° 15
